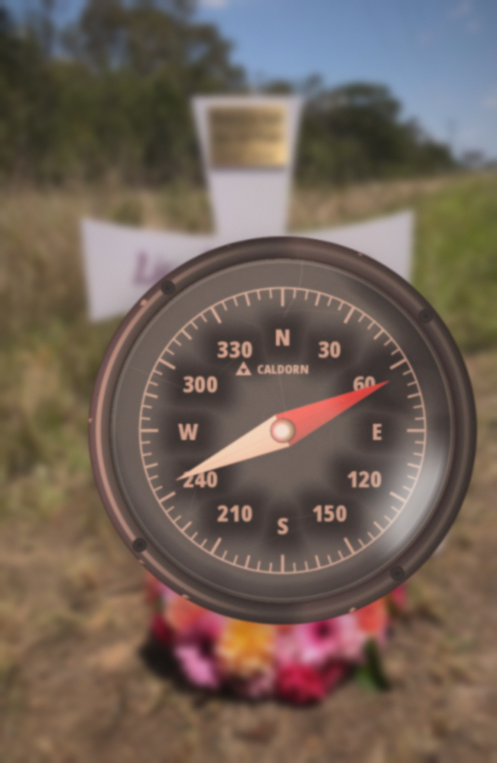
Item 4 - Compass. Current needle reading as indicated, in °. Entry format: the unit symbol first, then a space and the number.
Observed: ° 65
